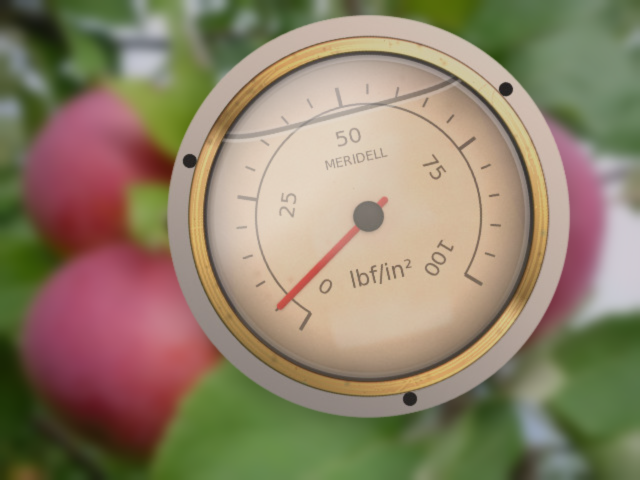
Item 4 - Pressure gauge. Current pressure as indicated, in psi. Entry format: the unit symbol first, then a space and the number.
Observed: psi 5
